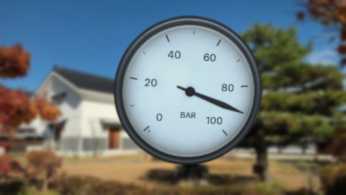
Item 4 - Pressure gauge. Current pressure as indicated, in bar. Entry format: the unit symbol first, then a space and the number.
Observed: bar 90
